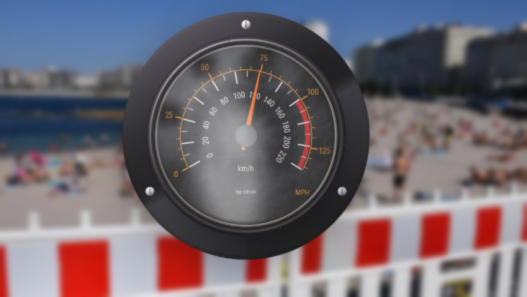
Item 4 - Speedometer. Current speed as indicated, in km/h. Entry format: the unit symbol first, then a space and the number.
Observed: km/h 120
